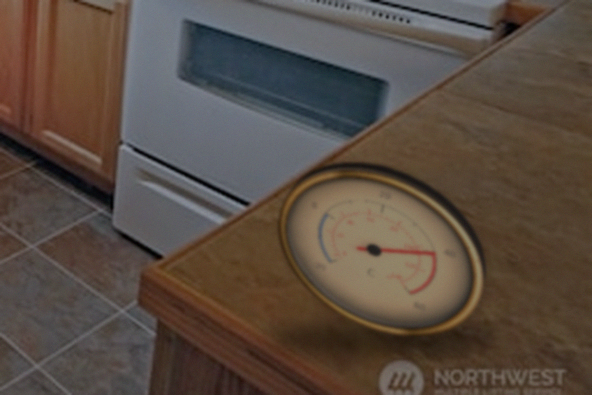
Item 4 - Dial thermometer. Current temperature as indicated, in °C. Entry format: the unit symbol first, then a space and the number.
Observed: °C 40
